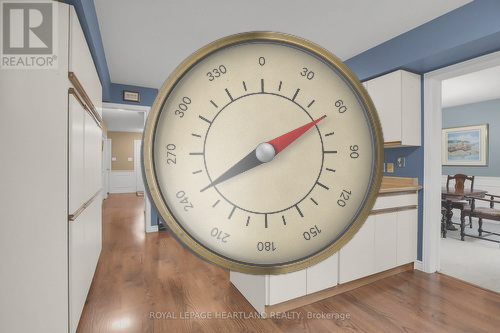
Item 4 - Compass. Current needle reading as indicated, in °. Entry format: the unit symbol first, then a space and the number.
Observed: ° 60
